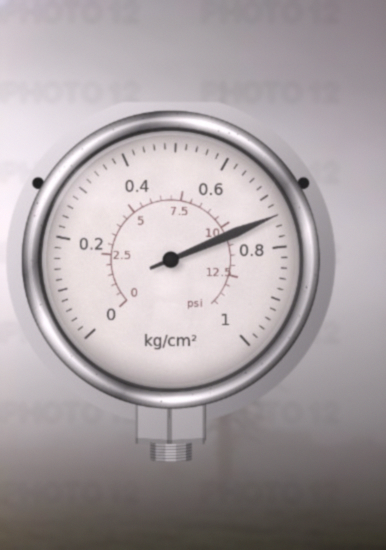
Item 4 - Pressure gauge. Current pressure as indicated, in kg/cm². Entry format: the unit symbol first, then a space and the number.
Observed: kg/cm² 0.74
